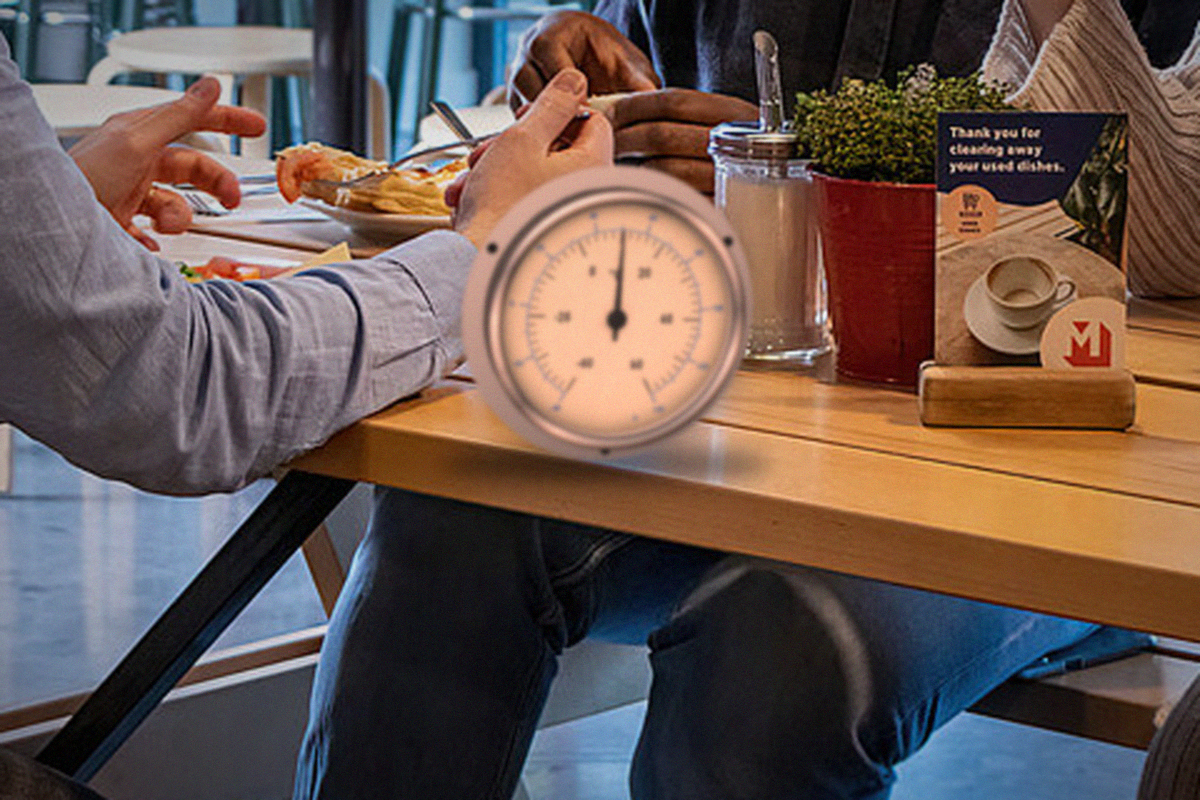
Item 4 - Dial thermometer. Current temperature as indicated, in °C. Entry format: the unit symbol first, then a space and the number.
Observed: °C 10
